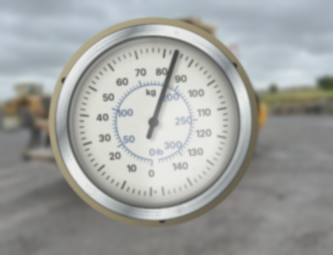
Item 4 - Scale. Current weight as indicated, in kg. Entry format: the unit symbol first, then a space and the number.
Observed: kg 84
